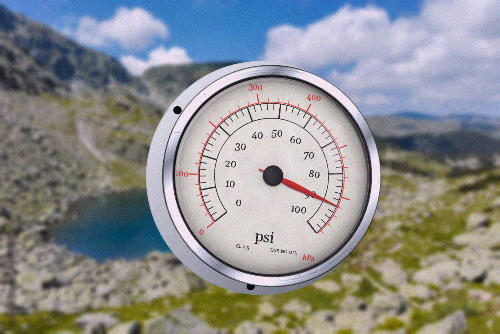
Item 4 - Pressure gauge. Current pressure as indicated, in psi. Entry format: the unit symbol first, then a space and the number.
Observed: psi 90
